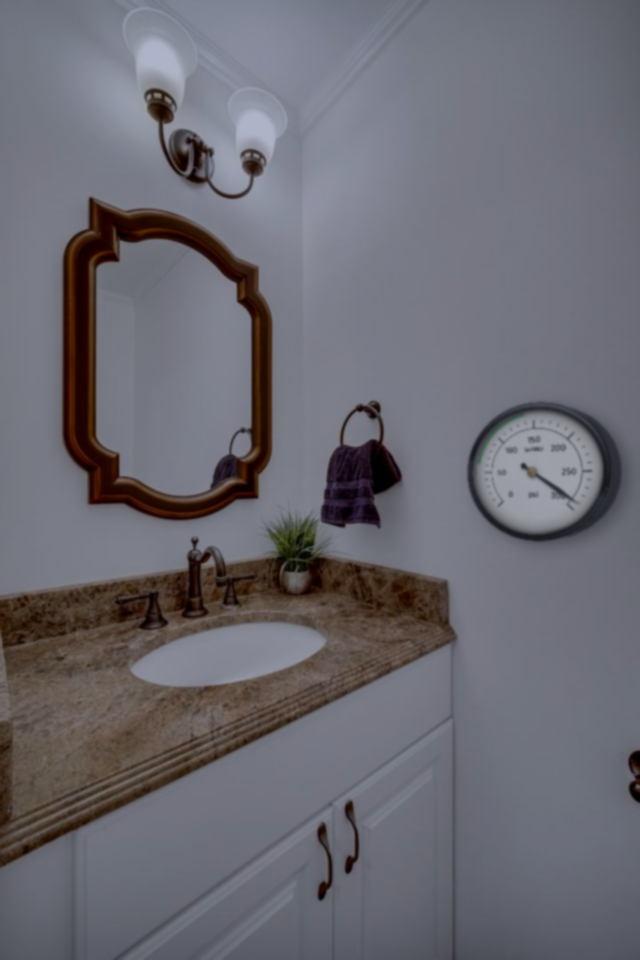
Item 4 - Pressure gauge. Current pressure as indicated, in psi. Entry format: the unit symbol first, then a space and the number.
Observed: psi 290
